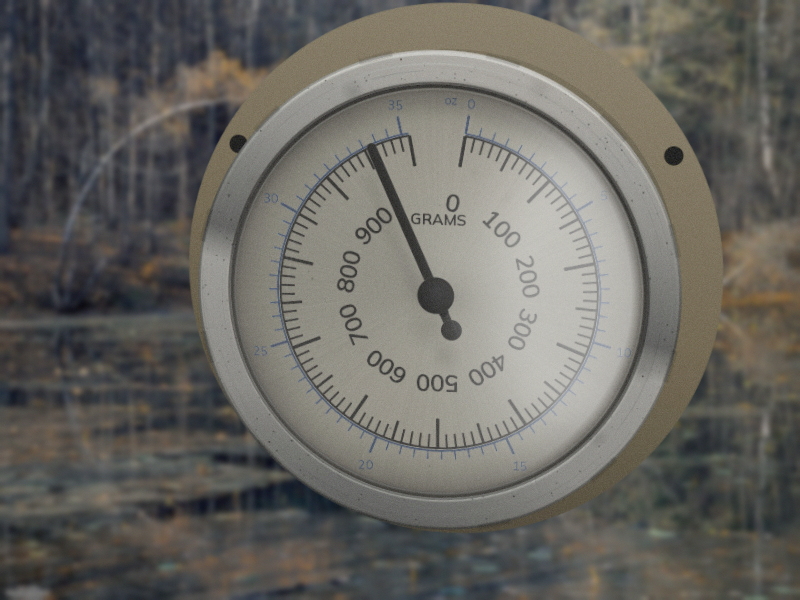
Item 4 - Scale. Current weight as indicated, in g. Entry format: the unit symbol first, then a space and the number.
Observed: g 960
